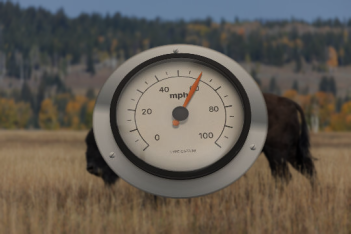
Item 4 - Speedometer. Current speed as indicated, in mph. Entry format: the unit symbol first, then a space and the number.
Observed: mph 60
